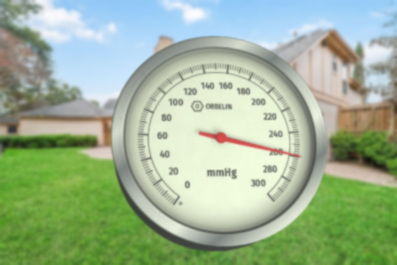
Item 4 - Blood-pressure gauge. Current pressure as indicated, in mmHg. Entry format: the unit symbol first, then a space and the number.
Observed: mmHg 260
